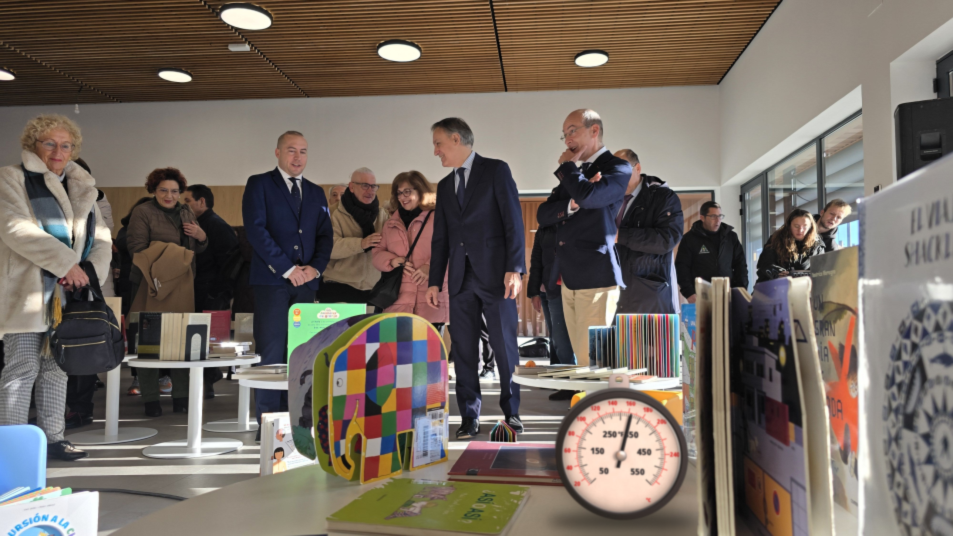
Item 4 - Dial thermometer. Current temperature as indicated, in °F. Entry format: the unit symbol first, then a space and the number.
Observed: °F 325
